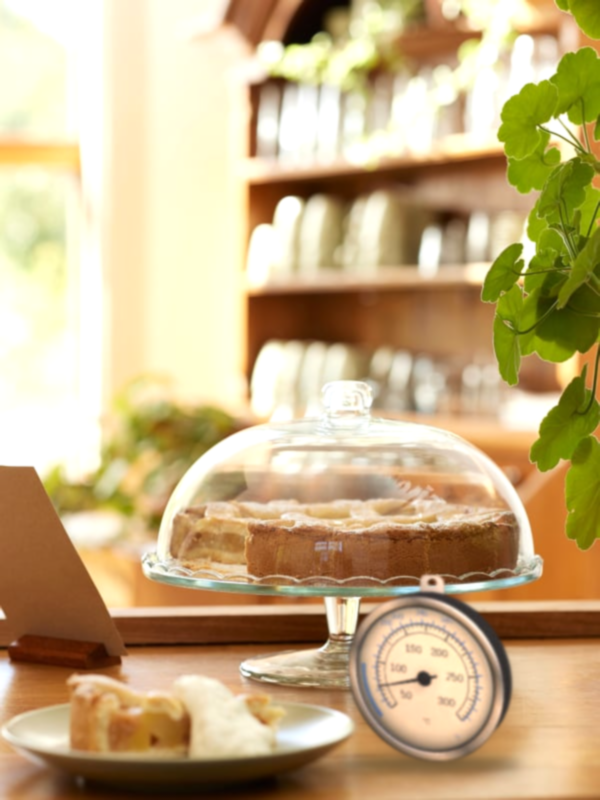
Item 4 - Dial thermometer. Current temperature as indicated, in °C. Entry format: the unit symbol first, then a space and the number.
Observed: °C 75
